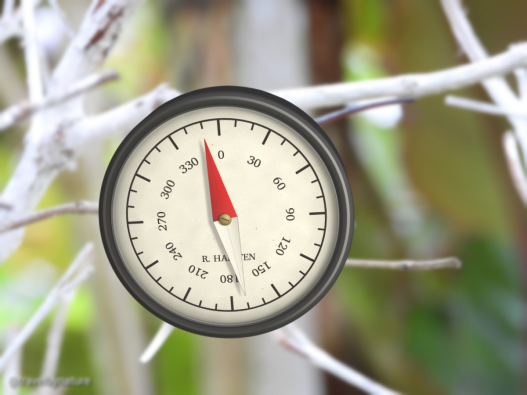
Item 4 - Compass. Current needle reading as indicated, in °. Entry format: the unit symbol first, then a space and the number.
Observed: ° 350
